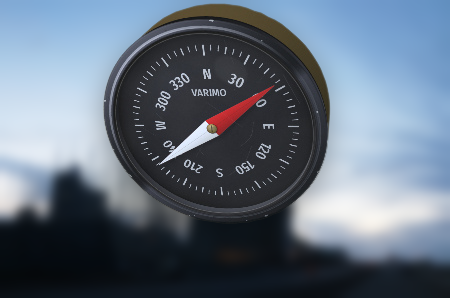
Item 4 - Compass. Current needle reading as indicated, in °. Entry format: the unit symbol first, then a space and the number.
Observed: ° 55
